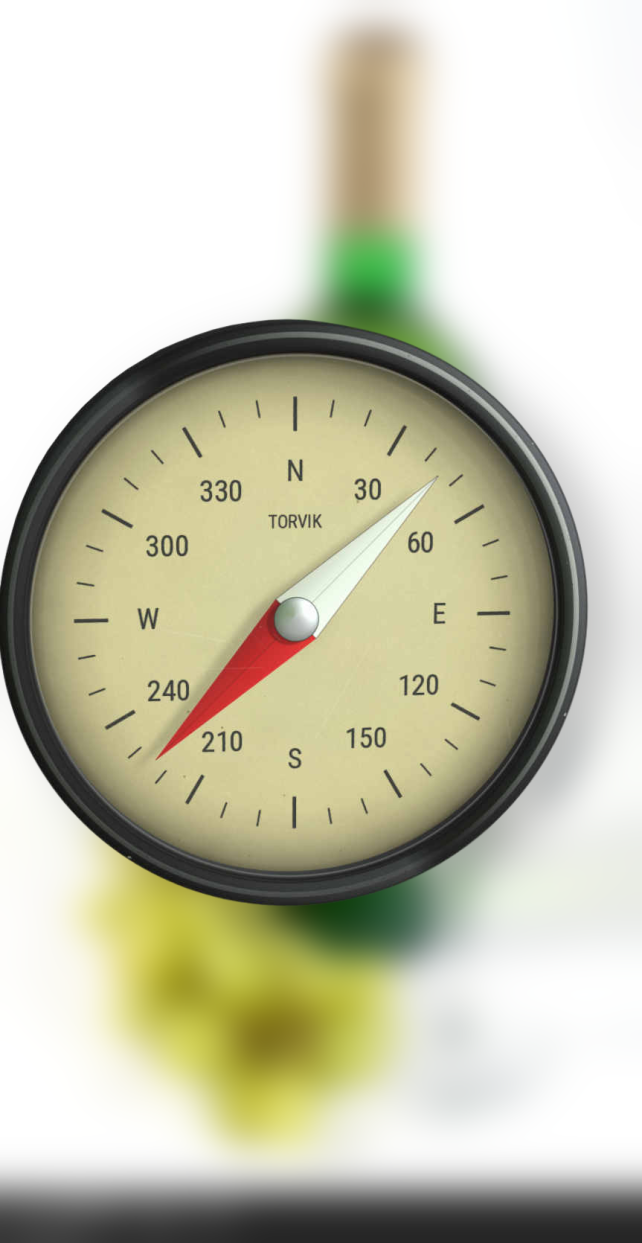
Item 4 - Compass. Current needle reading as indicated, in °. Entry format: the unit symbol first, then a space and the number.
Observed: ° 225
